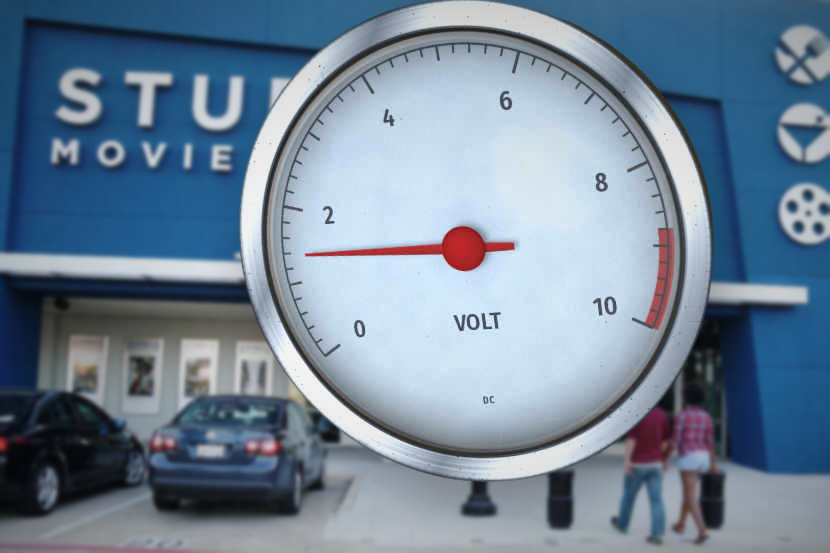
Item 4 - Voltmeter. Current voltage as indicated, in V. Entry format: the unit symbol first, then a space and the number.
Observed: V 1.4
